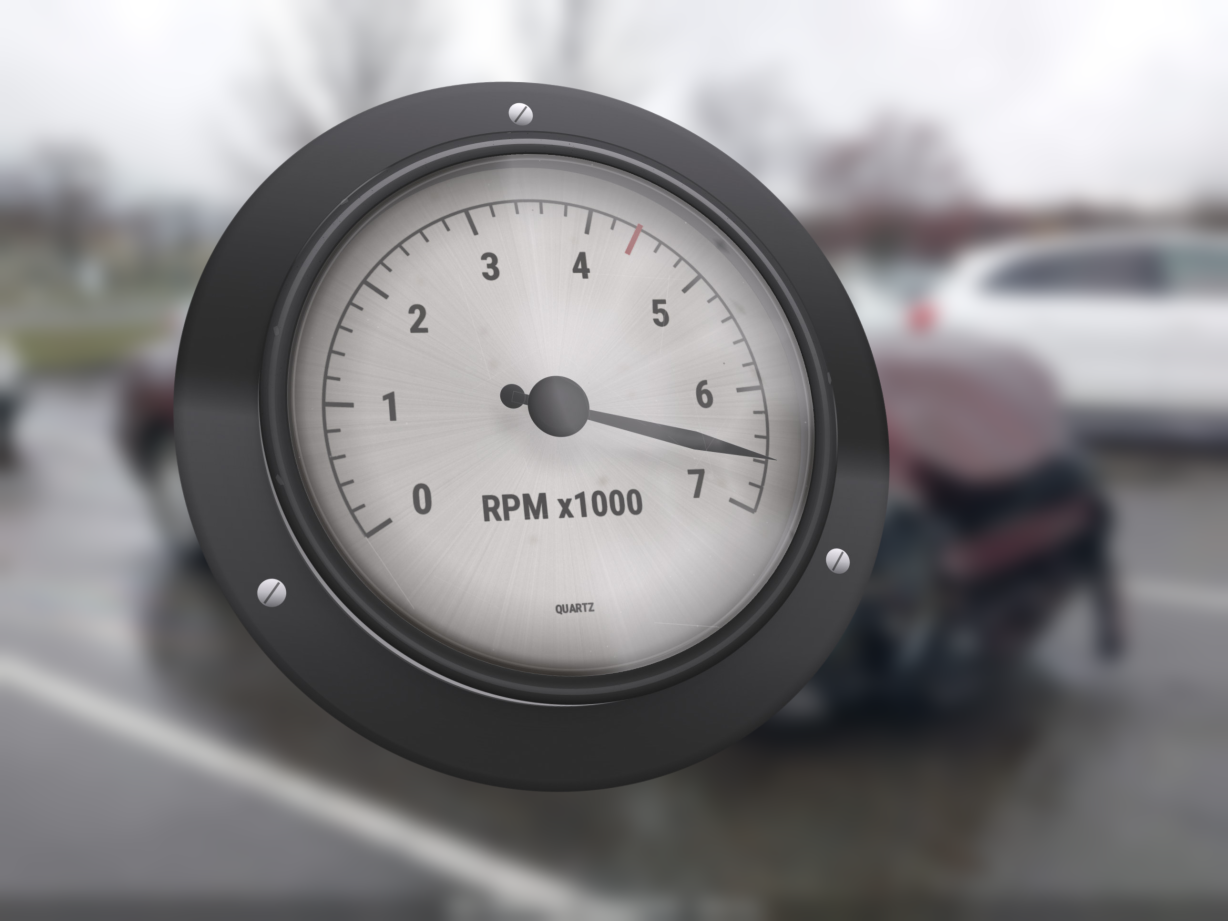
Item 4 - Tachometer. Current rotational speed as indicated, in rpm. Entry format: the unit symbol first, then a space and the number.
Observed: rpm 6600
